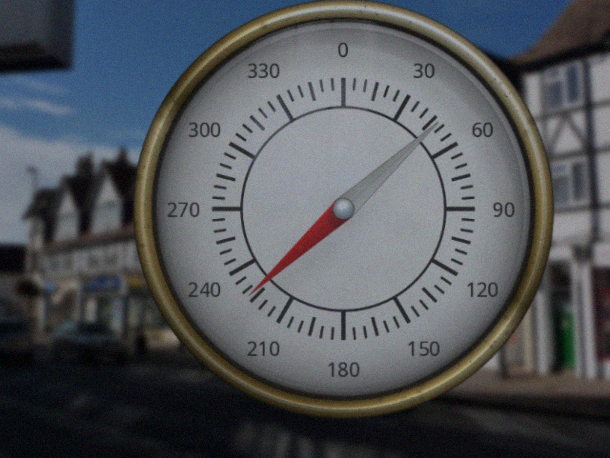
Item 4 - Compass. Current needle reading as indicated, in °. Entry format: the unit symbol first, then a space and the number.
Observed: ° 227.5
